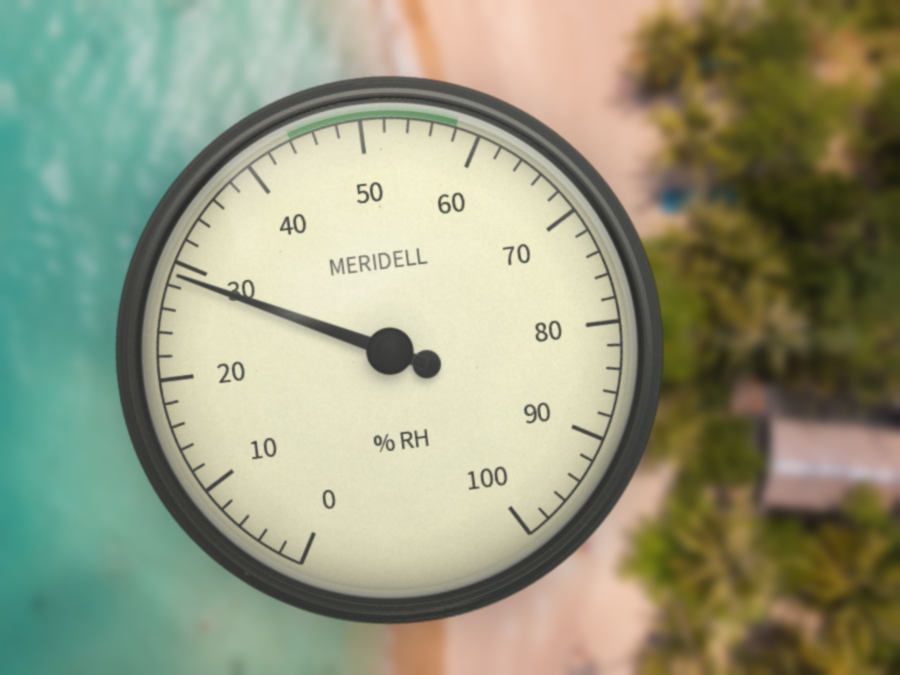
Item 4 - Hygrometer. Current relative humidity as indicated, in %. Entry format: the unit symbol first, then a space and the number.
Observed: % 29
